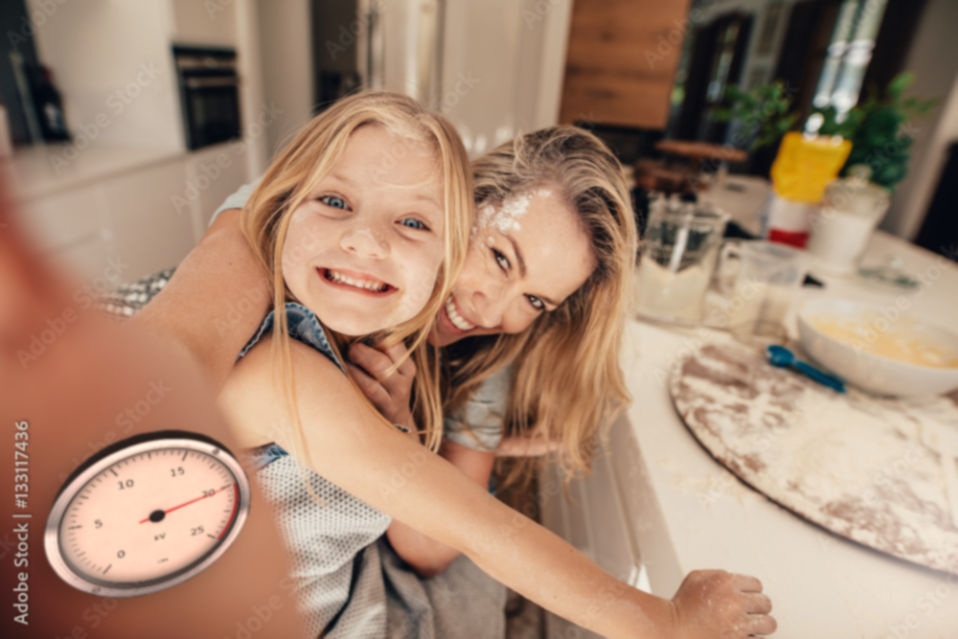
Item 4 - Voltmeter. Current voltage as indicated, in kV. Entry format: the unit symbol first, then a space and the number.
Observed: kV 20
